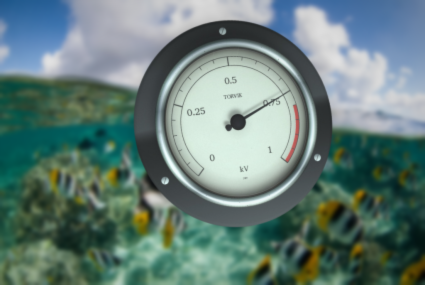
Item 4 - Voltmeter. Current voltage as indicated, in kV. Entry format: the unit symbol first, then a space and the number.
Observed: kV 0.75
